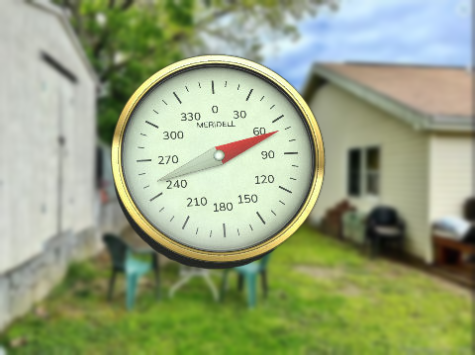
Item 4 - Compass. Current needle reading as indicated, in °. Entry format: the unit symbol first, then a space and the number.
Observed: ° 70
